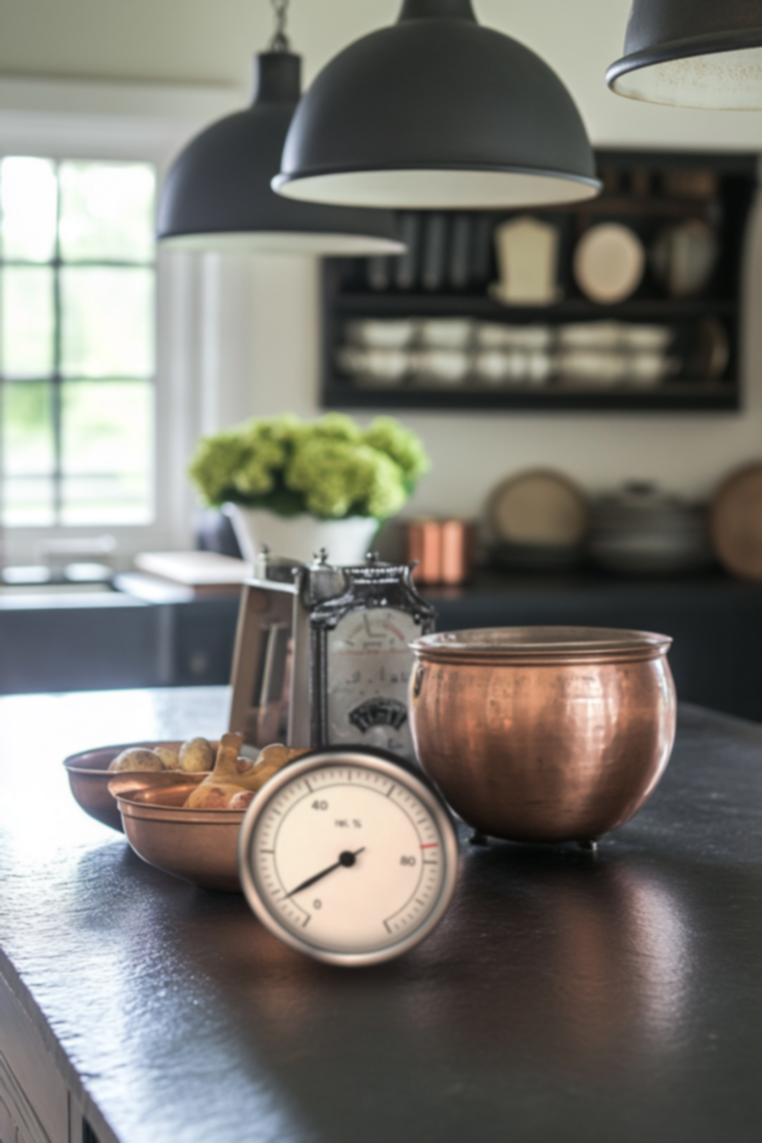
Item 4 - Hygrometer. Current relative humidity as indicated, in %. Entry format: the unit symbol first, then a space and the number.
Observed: % 8
